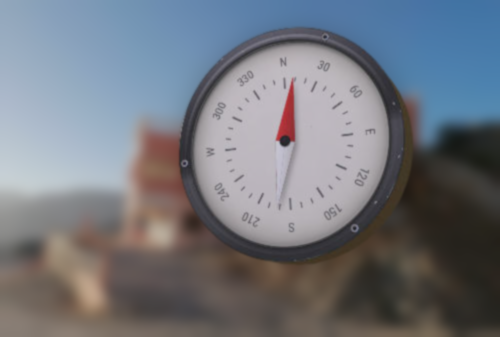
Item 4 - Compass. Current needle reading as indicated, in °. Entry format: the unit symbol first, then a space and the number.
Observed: ° 10
